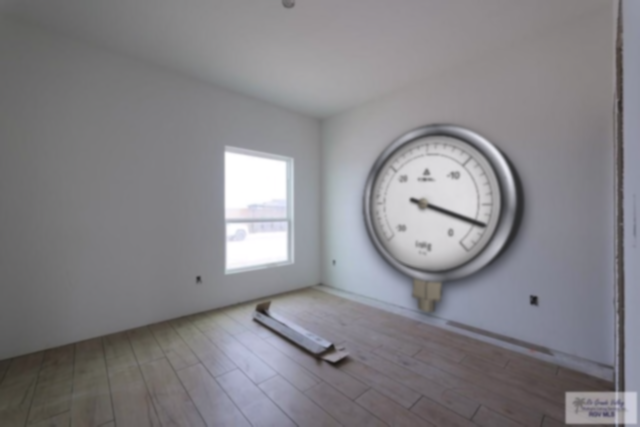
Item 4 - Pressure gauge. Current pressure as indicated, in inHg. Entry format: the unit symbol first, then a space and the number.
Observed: inHg -3
